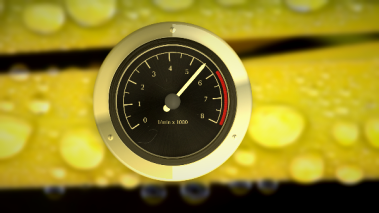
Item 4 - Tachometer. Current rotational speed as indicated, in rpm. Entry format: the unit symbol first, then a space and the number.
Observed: rpm 5500
